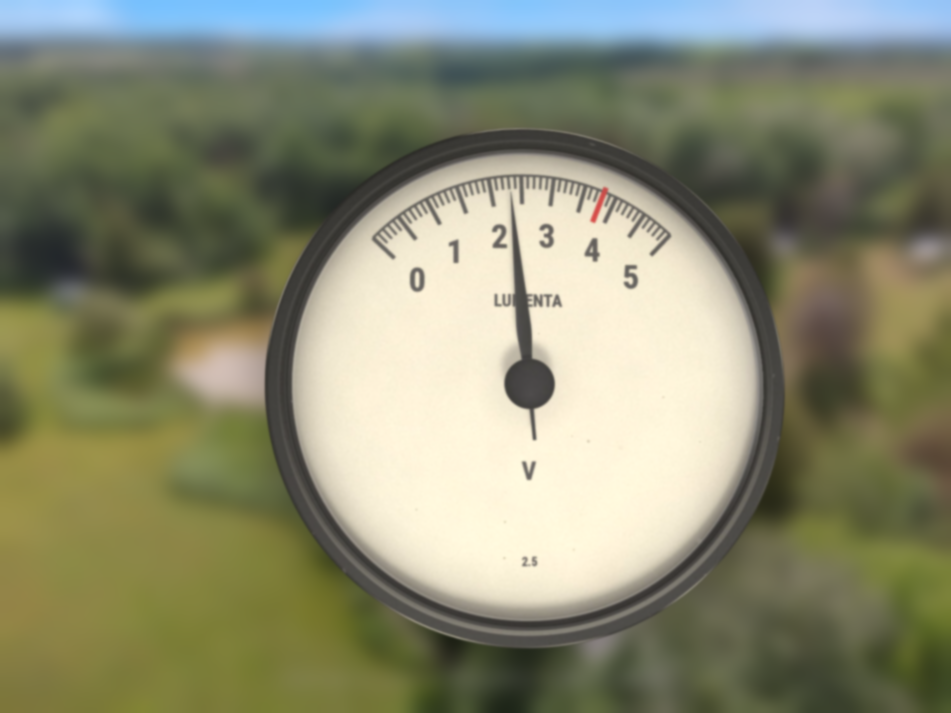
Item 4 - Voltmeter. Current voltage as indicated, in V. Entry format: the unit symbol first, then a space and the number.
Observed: V 2.3
